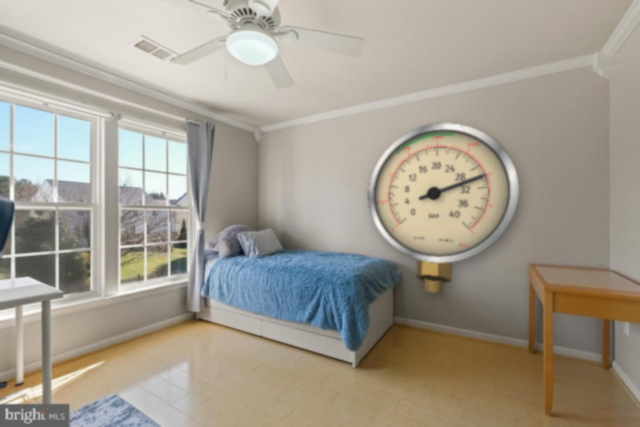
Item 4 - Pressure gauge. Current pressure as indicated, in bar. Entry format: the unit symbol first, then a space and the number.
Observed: bar 30
